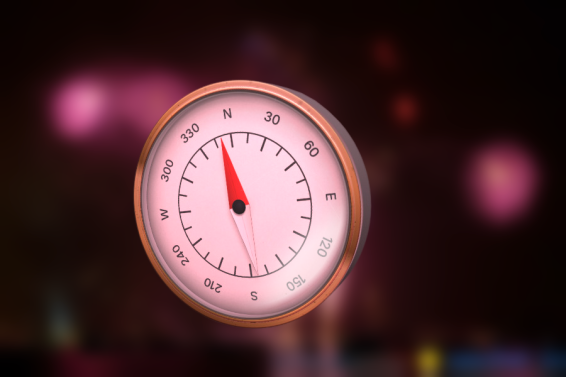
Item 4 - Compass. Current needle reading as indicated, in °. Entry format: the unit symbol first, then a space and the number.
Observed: ° 352.5
